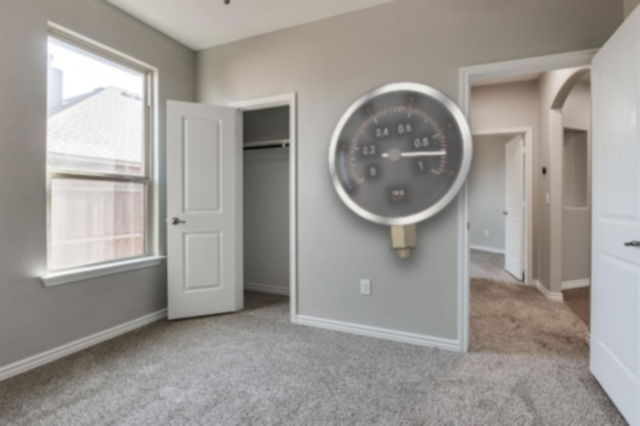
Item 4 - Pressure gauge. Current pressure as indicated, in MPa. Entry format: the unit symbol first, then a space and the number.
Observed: MPa 0.9
